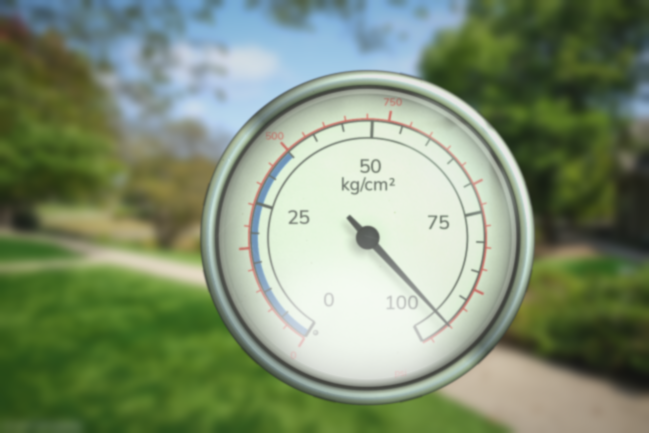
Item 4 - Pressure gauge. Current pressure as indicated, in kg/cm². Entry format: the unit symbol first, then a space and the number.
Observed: kg/cm² 95
